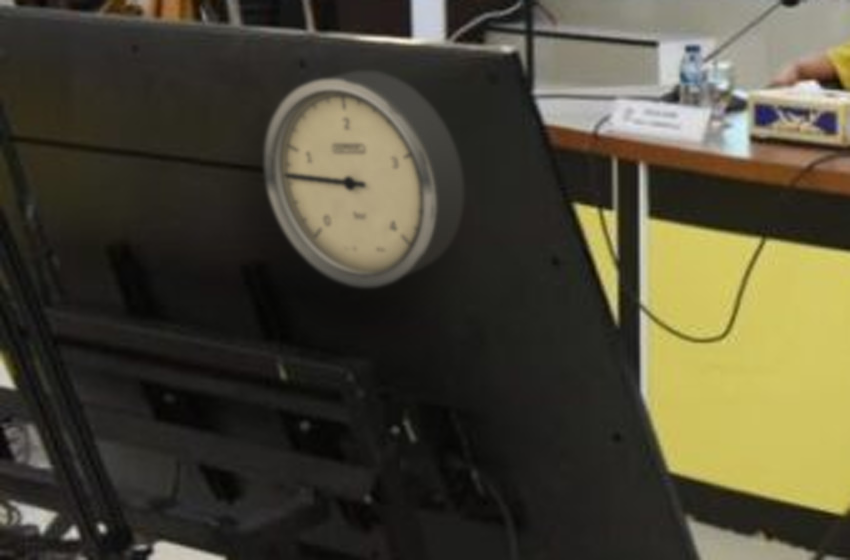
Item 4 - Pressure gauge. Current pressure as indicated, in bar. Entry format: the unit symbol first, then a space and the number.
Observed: bar 0.7
